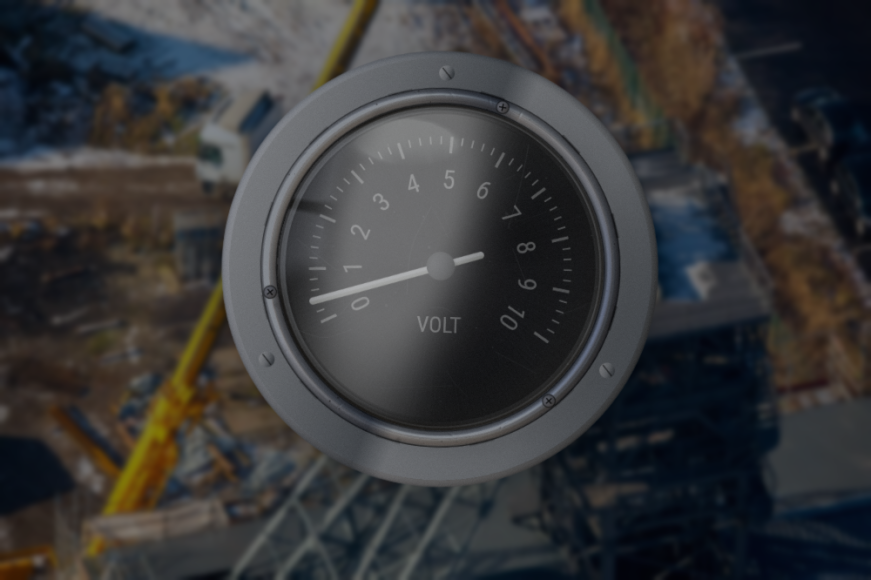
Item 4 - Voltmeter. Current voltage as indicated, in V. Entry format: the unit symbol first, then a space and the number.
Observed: V 0.4
